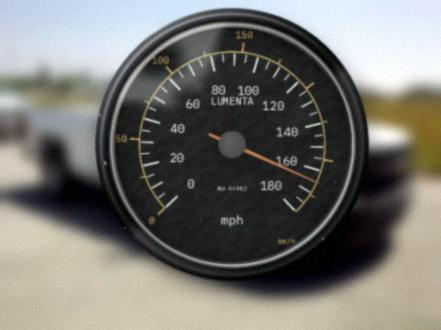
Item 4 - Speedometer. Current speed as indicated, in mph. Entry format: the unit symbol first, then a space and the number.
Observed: mph 165
